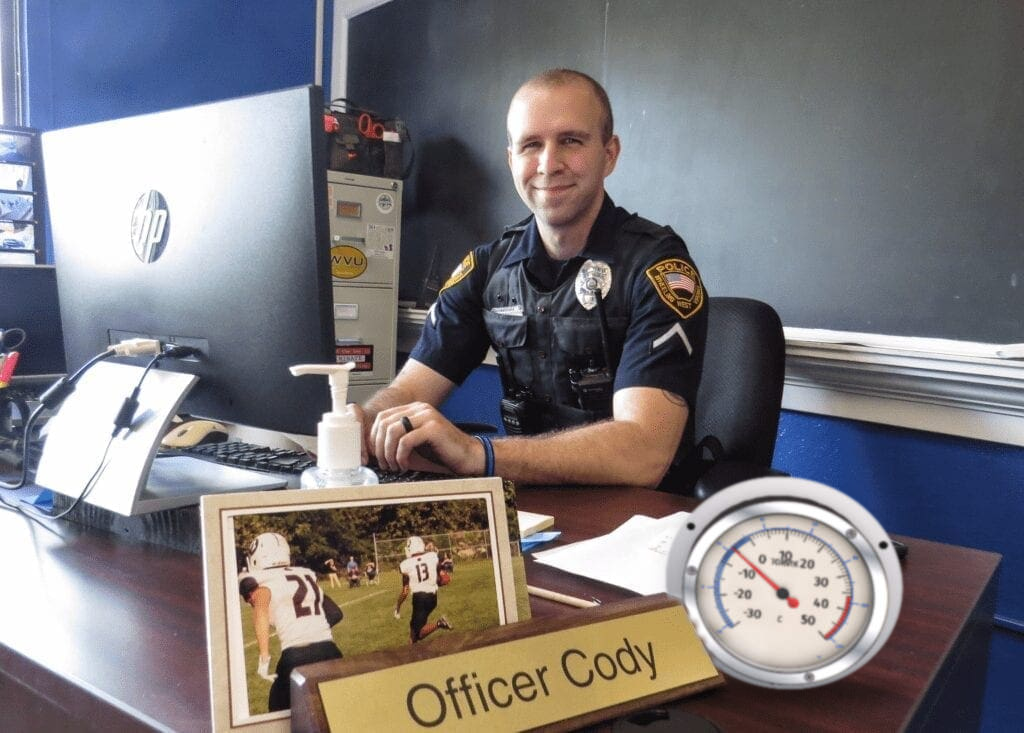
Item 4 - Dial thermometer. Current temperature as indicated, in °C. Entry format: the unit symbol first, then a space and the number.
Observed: °C -5
